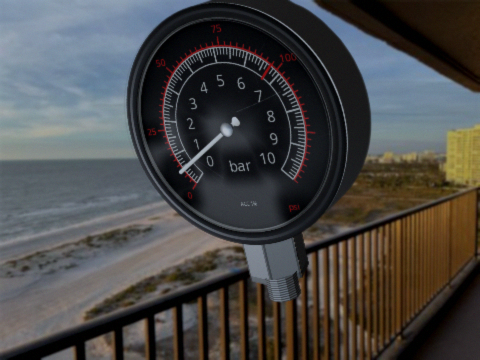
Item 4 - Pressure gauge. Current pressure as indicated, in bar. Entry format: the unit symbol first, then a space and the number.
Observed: bar 0.5
